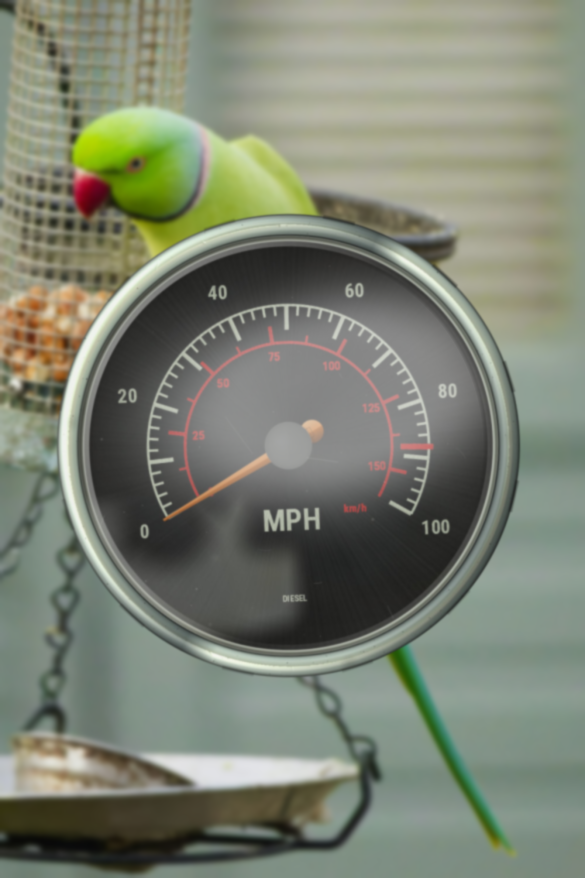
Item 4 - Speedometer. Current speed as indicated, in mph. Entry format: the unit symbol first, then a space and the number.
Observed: mph 0
